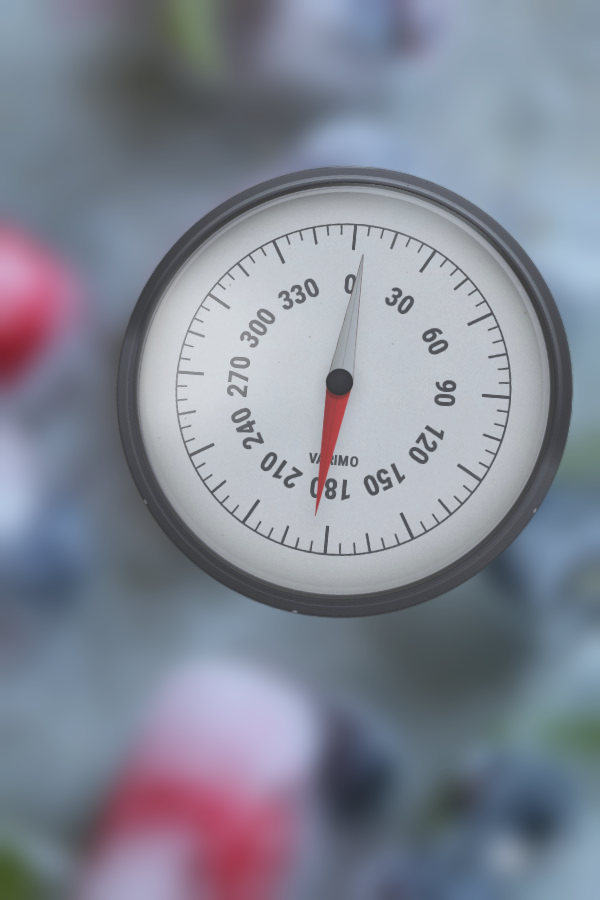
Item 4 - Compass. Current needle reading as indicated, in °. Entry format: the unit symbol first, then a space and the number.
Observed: ° 185
